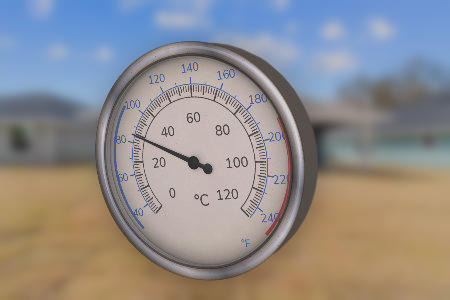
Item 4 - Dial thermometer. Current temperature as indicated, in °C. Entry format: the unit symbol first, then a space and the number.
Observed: °C 30
